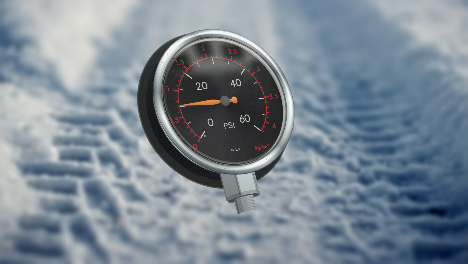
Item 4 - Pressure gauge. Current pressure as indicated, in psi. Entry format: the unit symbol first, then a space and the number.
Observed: psi 10
